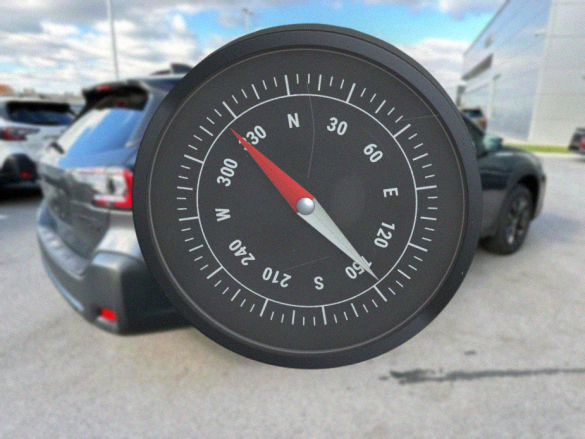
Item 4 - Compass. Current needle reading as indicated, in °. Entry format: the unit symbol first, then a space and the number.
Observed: ° 325
